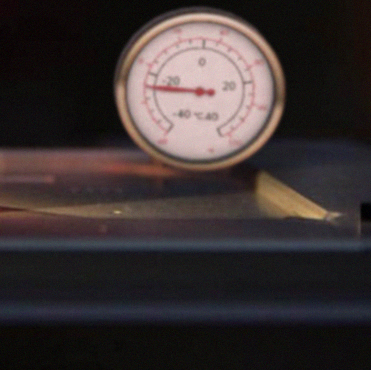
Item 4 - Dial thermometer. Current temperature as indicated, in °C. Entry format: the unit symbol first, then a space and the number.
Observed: °C -24
